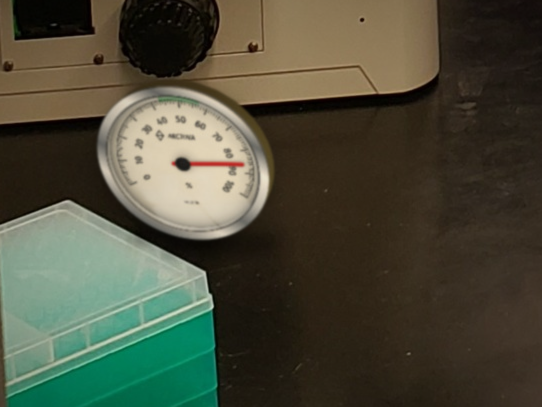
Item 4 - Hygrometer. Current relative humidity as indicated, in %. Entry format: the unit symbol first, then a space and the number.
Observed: % 85
